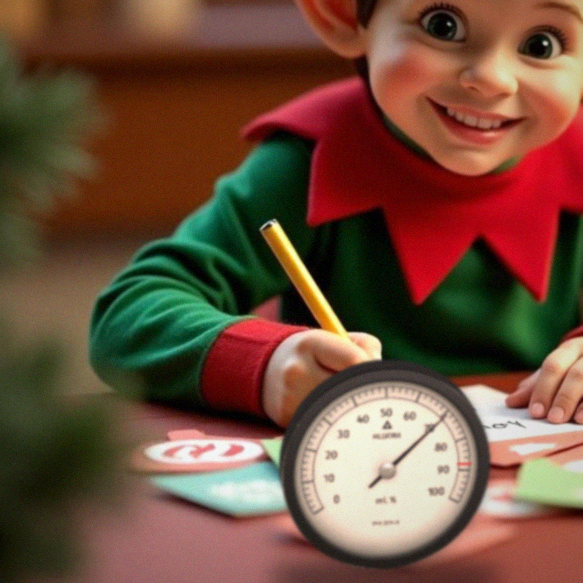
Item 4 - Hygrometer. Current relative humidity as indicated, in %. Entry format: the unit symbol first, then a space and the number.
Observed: % 70
